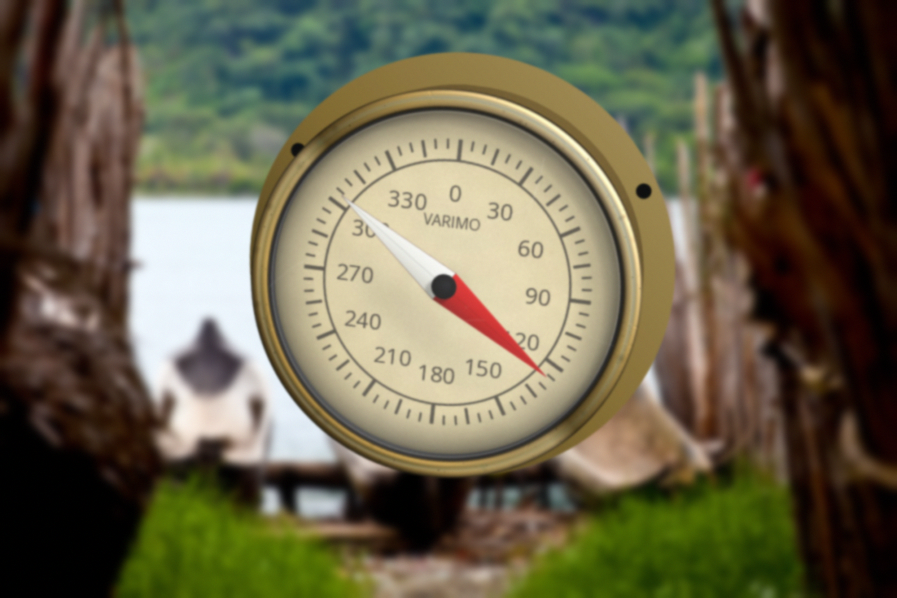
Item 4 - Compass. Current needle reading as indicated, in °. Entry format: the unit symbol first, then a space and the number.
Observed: ° 125
